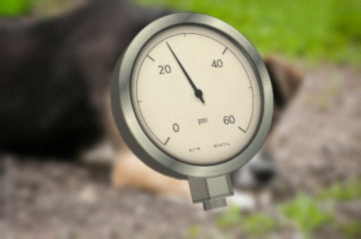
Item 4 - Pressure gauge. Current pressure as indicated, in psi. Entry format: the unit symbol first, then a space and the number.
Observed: psi 25
